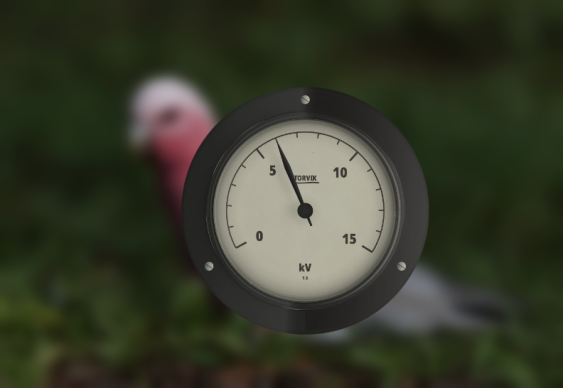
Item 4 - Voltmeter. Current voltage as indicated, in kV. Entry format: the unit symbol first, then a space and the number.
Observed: kV 6
